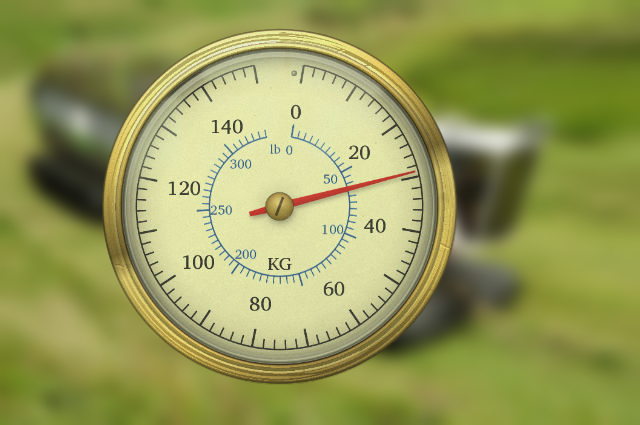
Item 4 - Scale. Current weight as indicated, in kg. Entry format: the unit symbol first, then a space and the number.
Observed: kg 29
